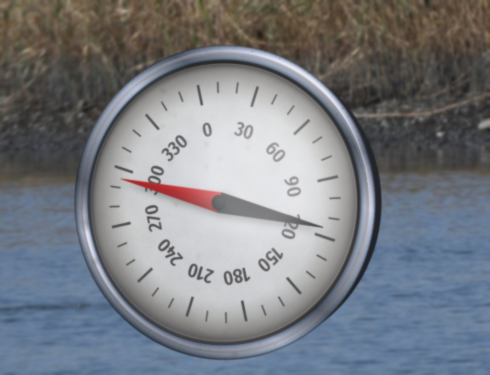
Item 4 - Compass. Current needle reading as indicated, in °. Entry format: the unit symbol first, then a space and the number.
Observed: ° 295
